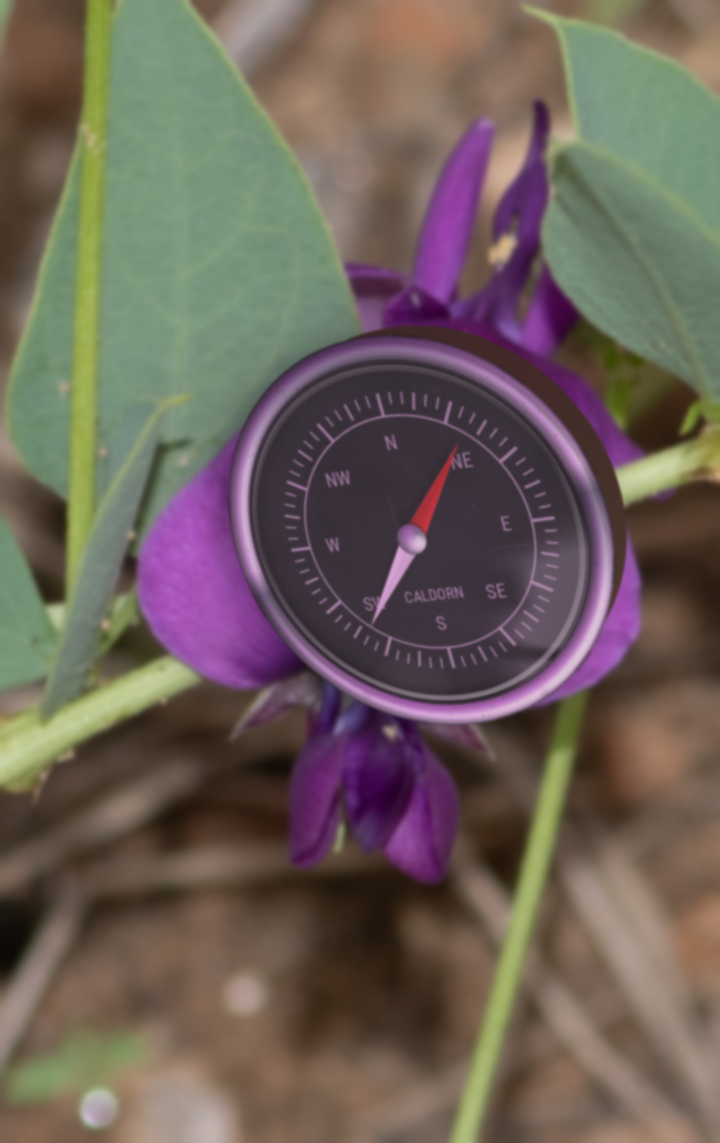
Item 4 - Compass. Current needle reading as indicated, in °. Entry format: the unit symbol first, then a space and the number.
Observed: ° 40
